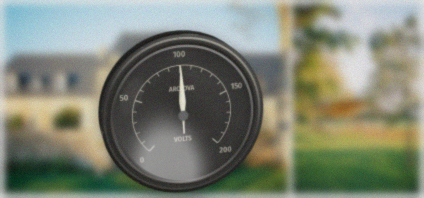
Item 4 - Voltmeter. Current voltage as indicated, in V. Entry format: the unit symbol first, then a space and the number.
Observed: V 100
